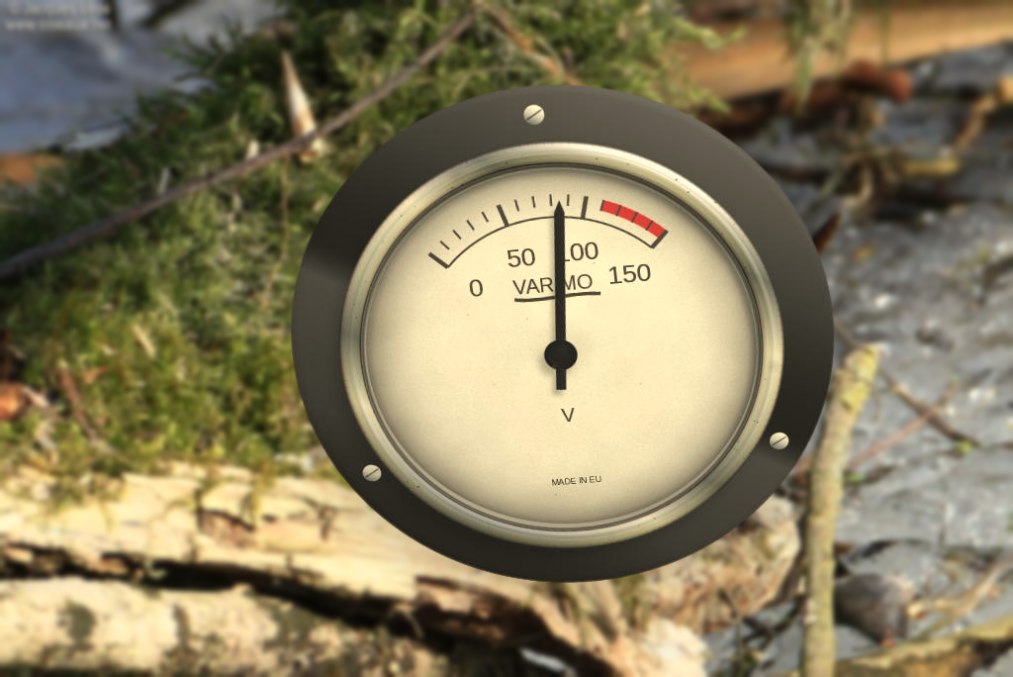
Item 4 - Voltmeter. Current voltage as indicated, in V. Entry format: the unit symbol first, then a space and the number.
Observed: V 85
